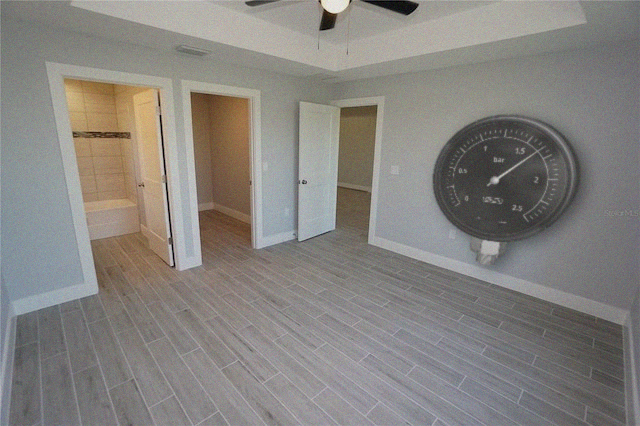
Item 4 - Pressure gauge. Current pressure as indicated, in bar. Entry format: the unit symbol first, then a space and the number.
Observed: bar 1.65
